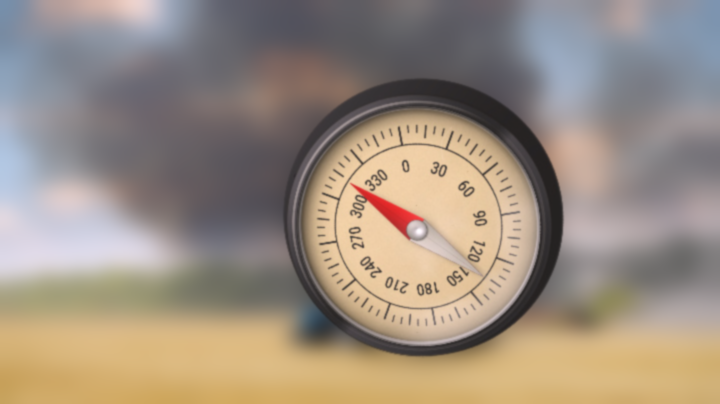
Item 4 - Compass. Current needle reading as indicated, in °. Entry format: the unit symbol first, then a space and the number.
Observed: ° 315
